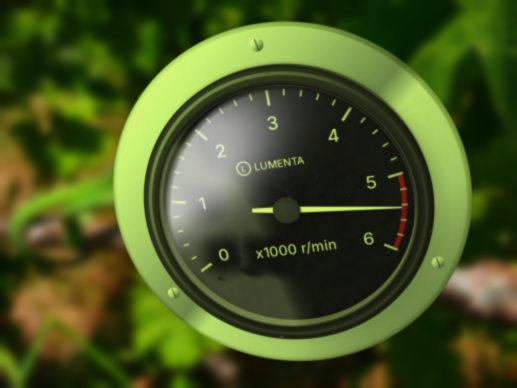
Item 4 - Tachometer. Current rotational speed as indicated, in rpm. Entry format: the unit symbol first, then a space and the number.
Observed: rpm 5400
